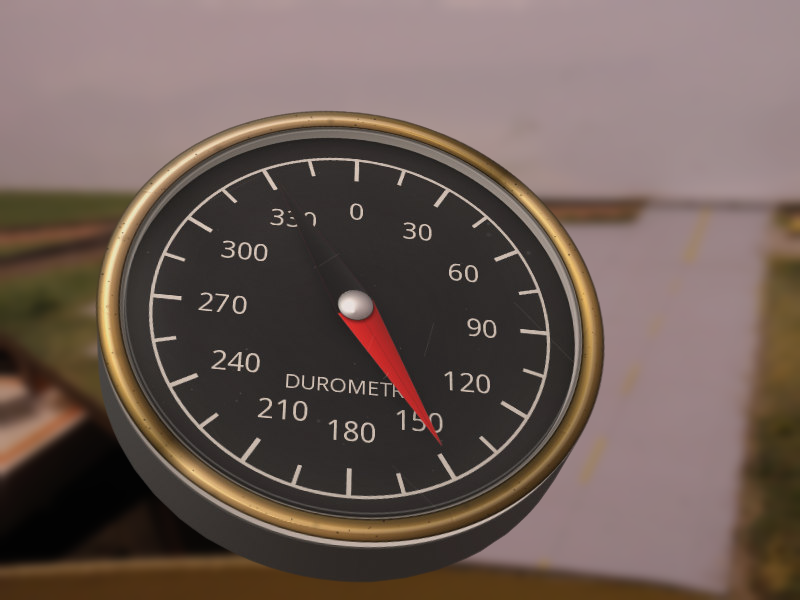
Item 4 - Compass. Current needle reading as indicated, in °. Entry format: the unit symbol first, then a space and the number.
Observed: ° 150
